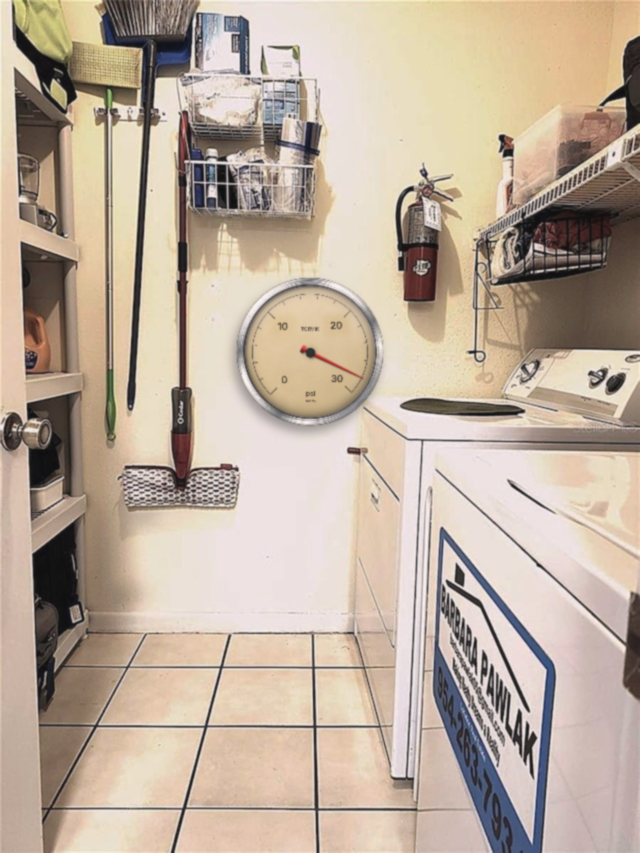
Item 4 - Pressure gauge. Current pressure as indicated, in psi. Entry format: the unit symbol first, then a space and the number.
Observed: psi 28
